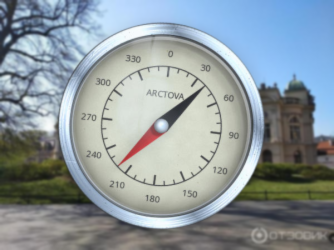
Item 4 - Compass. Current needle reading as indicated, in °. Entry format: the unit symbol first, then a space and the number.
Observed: ° 220
